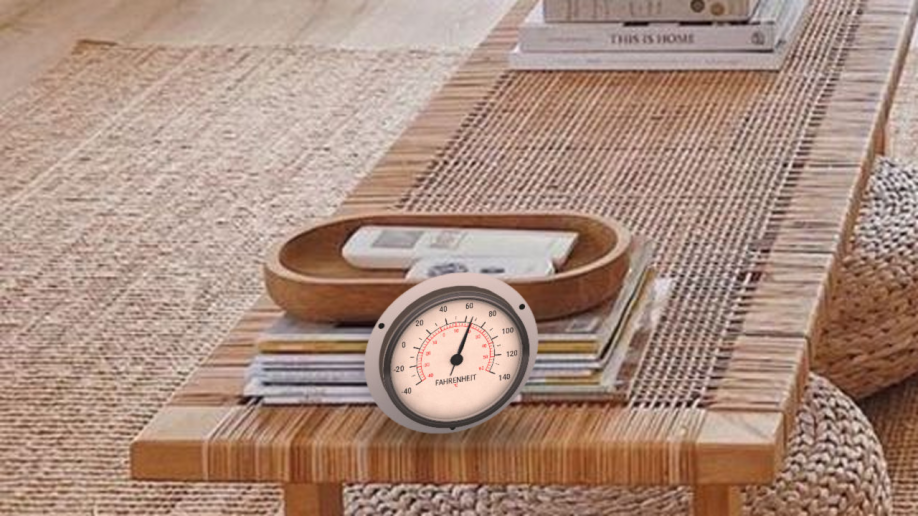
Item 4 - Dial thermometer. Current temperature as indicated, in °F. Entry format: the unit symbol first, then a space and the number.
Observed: °F 65
